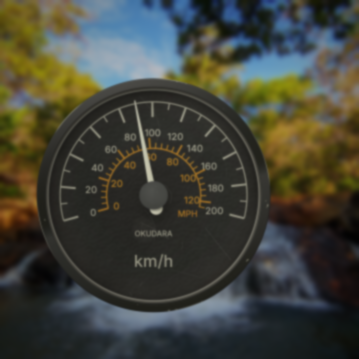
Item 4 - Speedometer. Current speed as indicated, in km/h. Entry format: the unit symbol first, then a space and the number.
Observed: km/h 90
